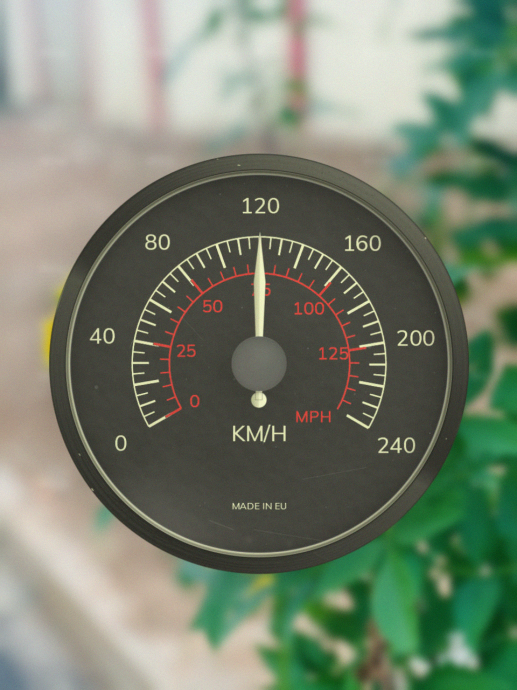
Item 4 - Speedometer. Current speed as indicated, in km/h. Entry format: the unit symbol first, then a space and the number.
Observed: km/h 120
